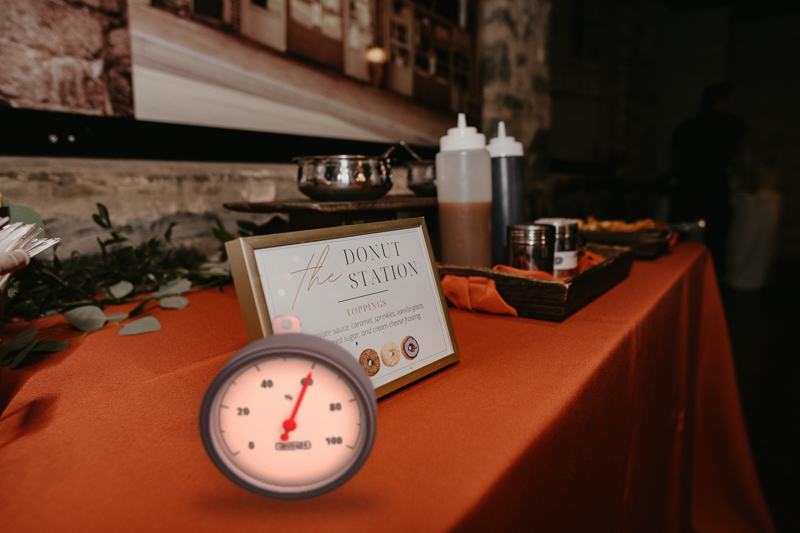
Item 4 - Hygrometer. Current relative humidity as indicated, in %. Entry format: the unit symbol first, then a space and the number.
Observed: % 60
